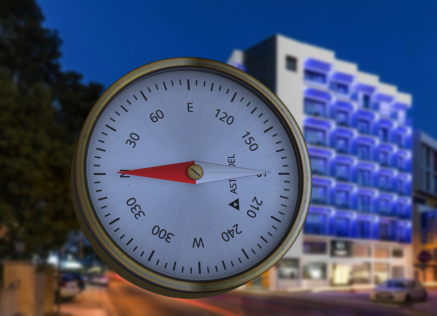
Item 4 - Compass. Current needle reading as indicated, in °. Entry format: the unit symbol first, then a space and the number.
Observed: ° 0
